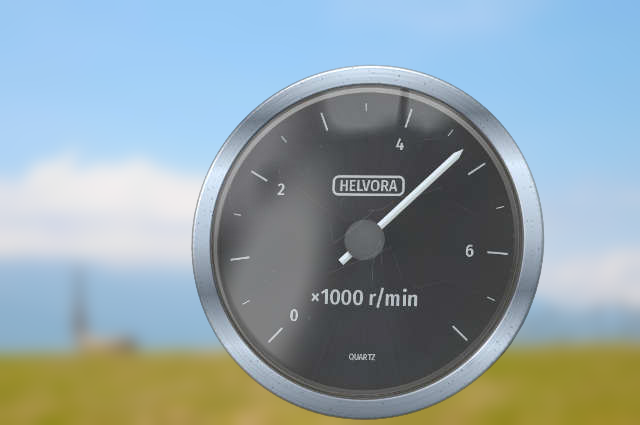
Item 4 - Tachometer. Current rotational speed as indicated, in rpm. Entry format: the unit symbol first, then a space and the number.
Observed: rpm 4750
